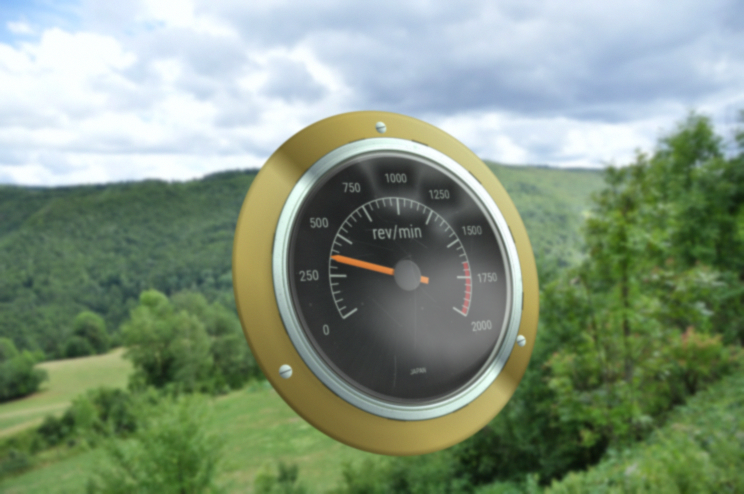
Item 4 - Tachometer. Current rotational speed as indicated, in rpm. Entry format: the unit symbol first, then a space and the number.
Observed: rpm 350
